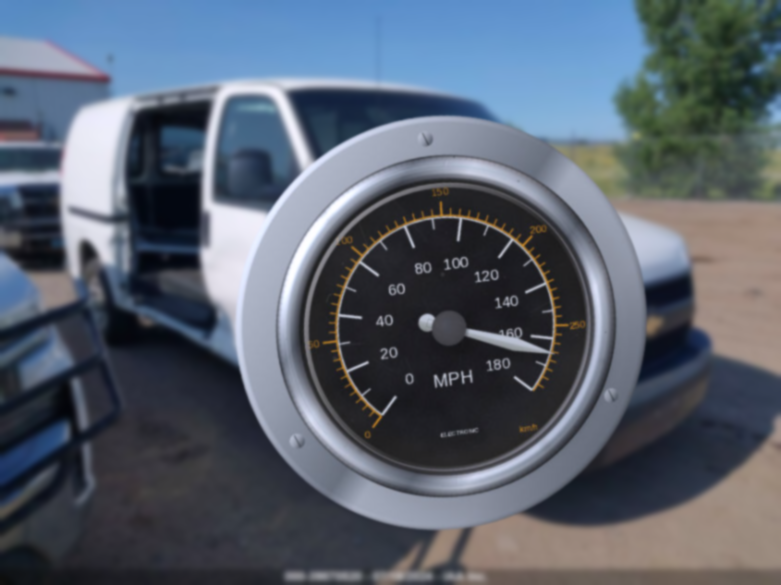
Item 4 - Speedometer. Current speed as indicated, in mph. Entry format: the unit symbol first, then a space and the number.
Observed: mph 165
